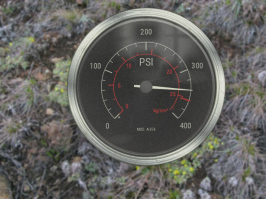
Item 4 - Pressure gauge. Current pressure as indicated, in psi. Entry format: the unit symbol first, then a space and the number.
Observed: psi 340
